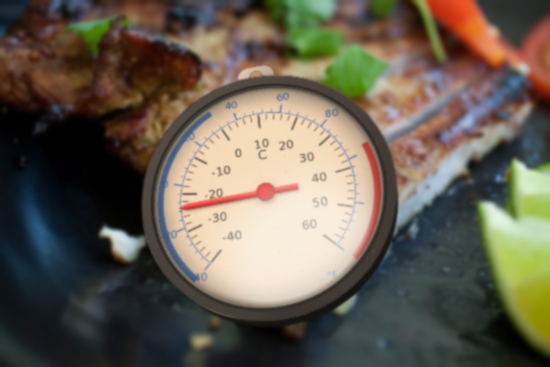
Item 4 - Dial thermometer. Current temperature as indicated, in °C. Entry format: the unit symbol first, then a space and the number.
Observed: °C -24
